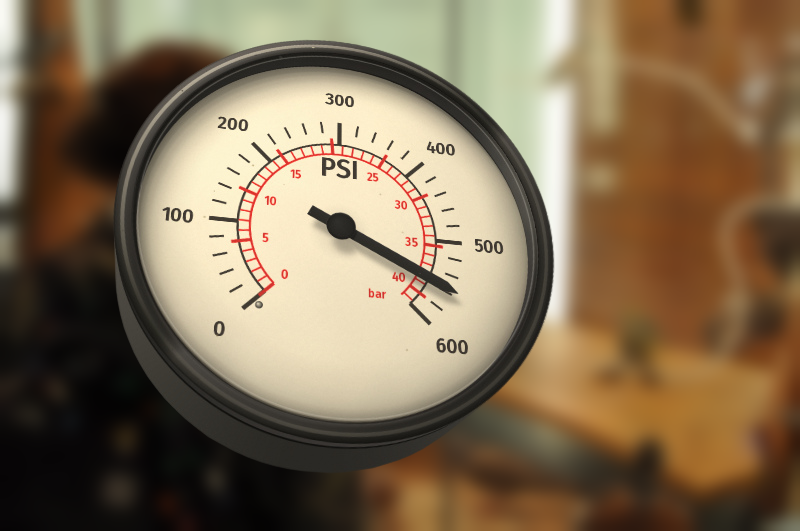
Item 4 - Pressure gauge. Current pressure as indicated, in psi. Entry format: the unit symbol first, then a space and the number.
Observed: psi 560
